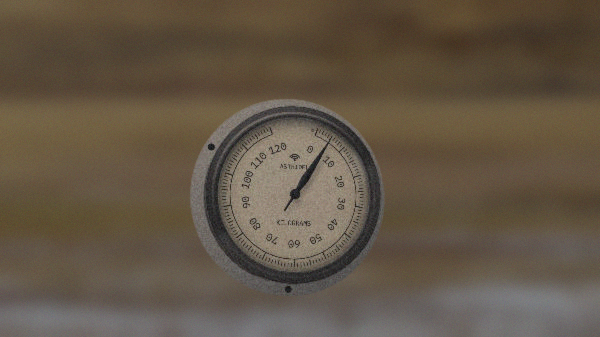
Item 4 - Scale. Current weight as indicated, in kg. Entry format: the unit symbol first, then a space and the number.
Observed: kg 5
